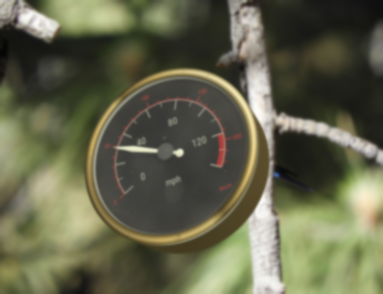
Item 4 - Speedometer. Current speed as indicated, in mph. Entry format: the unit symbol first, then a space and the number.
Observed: mph 30
